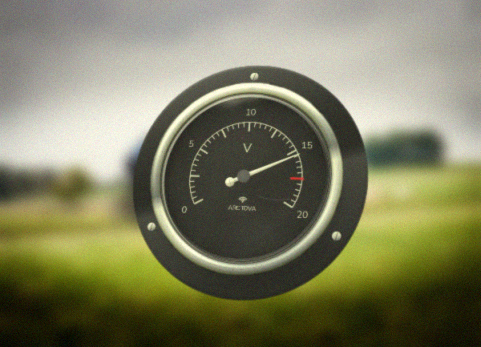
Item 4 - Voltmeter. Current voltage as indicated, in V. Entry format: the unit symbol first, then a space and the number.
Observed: V 15.5
